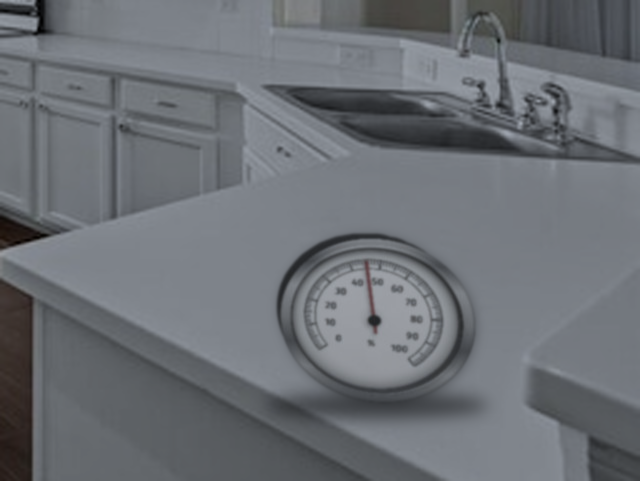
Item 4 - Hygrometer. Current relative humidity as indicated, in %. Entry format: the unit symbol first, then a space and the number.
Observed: % 45
